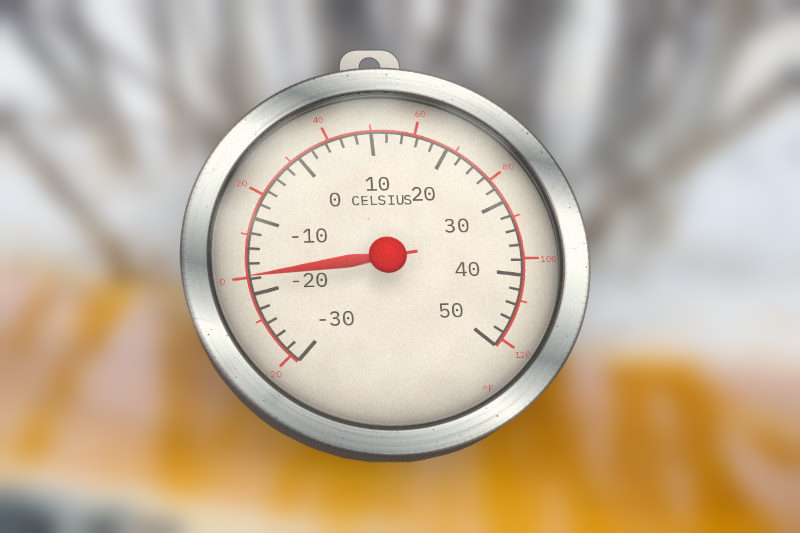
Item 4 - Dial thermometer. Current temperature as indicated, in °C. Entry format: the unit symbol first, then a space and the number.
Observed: °C -18
